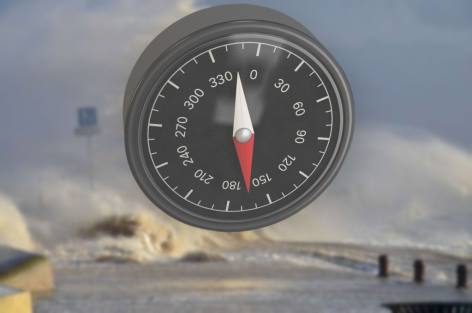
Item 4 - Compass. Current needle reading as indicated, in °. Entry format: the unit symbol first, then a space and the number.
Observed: ° 165
